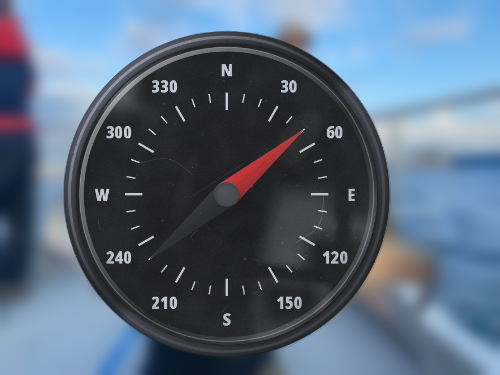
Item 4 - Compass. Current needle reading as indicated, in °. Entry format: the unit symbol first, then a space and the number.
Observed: ° 50
